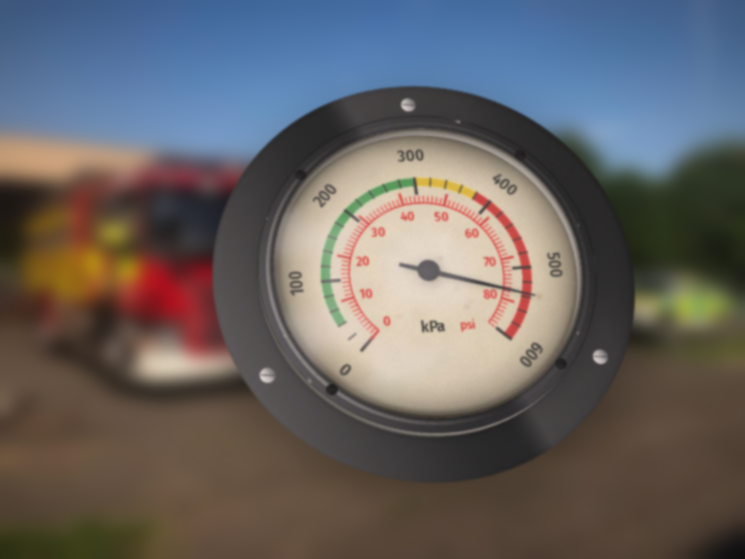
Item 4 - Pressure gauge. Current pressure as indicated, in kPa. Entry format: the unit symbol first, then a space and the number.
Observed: kPa 540
